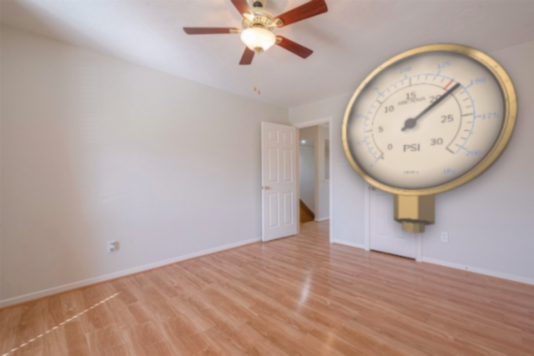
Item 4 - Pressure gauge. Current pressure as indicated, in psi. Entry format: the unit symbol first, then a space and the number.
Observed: psi 21
